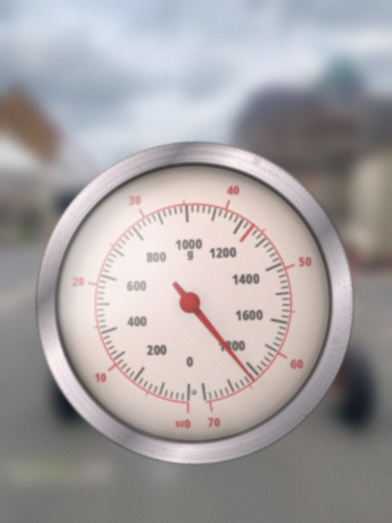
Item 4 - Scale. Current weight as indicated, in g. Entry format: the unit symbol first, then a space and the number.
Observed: g 1820
